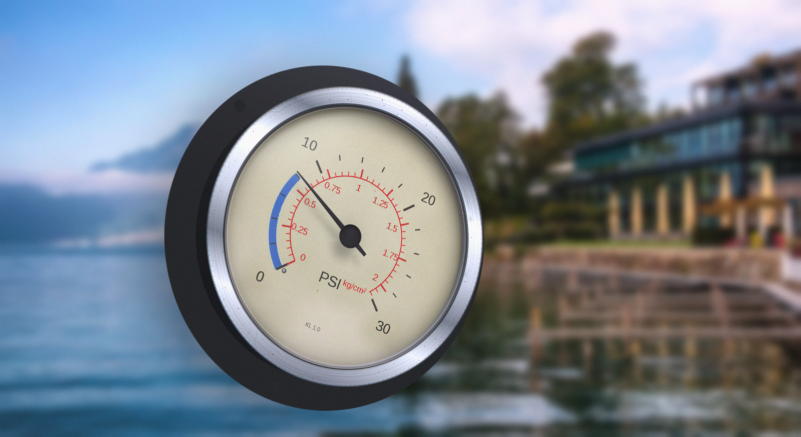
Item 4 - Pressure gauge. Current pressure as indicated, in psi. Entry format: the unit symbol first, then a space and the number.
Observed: psi 8
